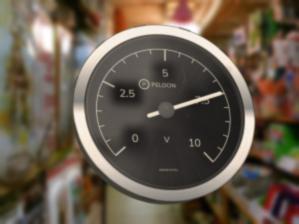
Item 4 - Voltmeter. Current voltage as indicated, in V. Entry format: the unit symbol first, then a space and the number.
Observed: V 7.5
